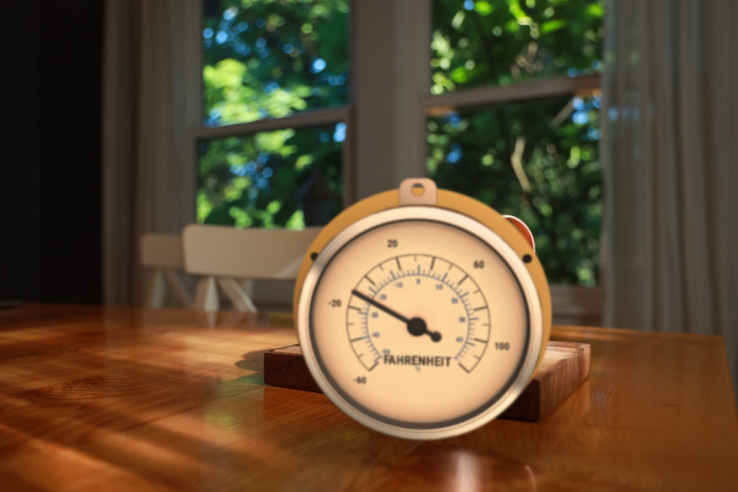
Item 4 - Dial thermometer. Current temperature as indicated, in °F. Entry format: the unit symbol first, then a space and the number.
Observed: °F -10
